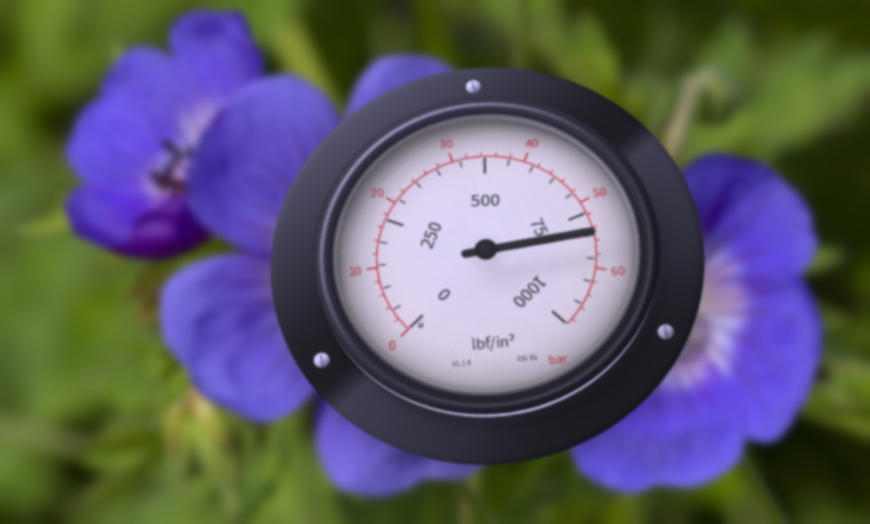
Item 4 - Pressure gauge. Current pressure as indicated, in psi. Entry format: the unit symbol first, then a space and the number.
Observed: psi 800
